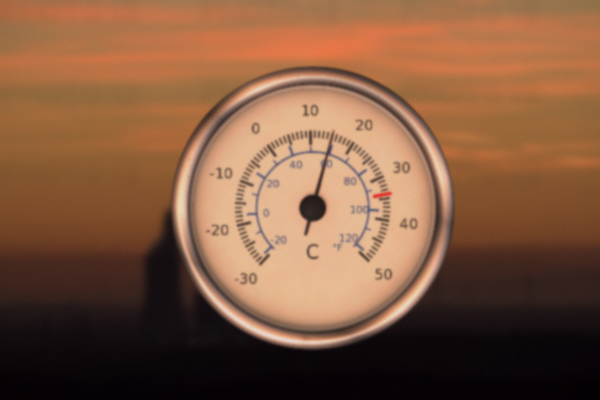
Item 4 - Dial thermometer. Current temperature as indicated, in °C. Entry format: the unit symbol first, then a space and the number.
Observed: °C 15
